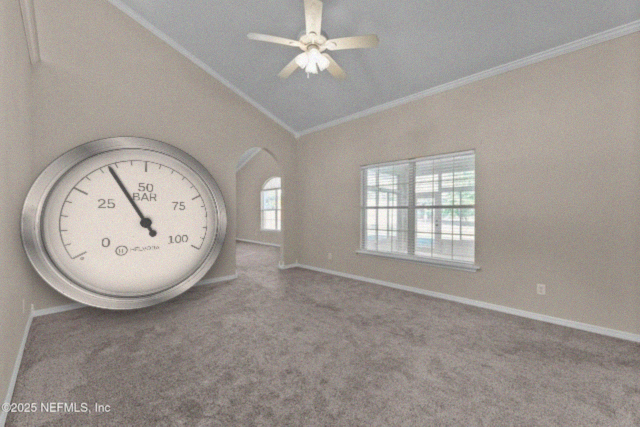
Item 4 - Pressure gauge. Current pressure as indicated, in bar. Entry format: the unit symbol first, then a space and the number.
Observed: bar 37.5
